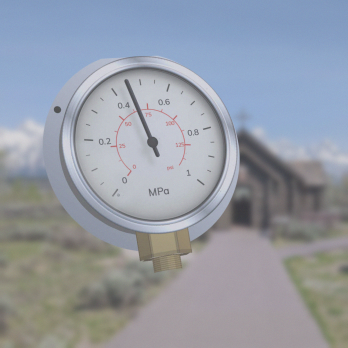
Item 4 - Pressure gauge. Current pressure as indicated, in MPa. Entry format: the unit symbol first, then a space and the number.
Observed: MPa 0.45
